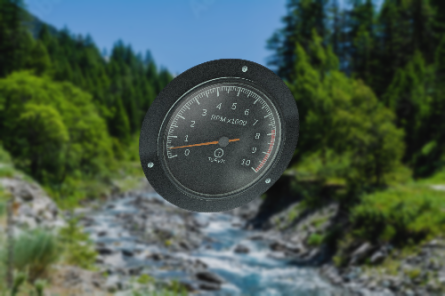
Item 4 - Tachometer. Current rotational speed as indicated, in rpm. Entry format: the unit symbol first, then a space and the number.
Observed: rpm 500
